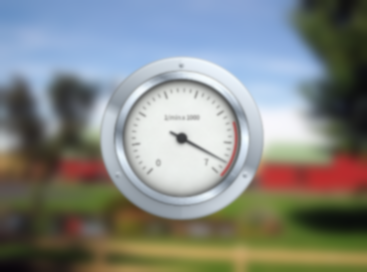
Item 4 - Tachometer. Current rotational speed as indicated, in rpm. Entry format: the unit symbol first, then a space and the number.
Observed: rpm 6600
